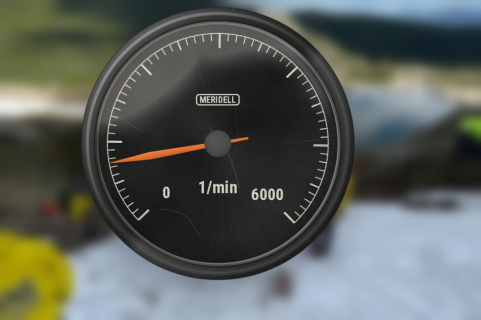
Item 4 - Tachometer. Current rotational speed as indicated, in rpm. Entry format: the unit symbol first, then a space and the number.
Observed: rpm 750
